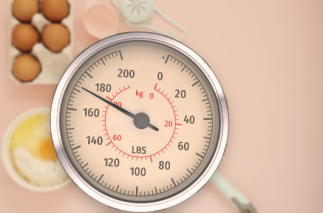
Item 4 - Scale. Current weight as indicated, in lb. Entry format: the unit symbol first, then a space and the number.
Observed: lb 172
